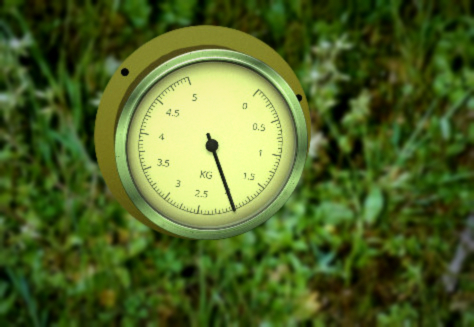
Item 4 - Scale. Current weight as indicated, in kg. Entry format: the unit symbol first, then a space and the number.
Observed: kg 2
